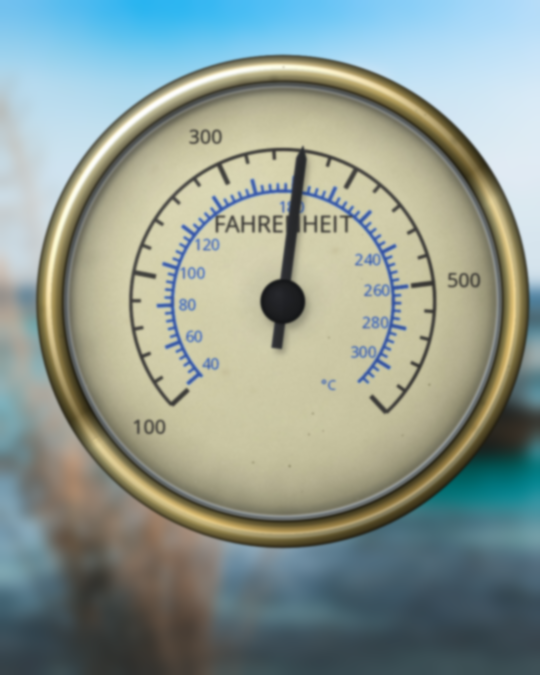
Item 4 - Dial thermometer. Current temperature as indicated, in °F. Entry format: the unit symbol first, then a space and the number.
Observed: °F 360
